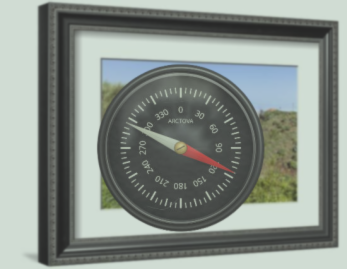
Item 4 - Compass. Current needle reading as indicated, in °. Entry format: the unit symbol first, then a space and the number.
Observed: ° 115
